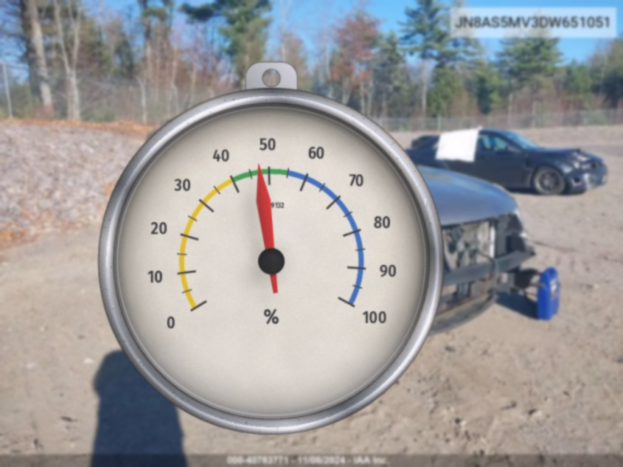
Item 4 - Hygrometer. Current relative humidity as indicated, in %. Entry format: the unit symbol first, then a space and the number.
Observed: % 47.5
